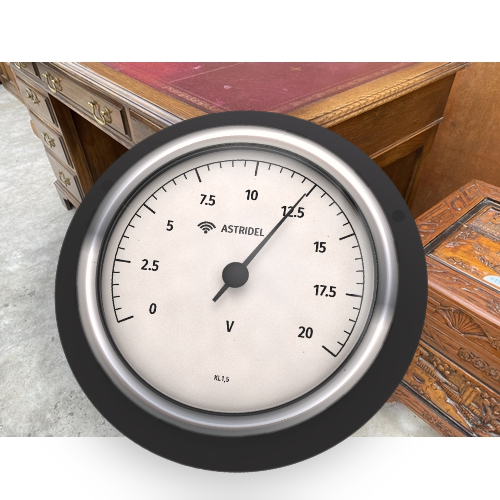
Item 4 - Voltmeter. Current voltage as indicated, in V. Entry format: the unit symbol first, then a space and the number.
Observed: V 12.5
